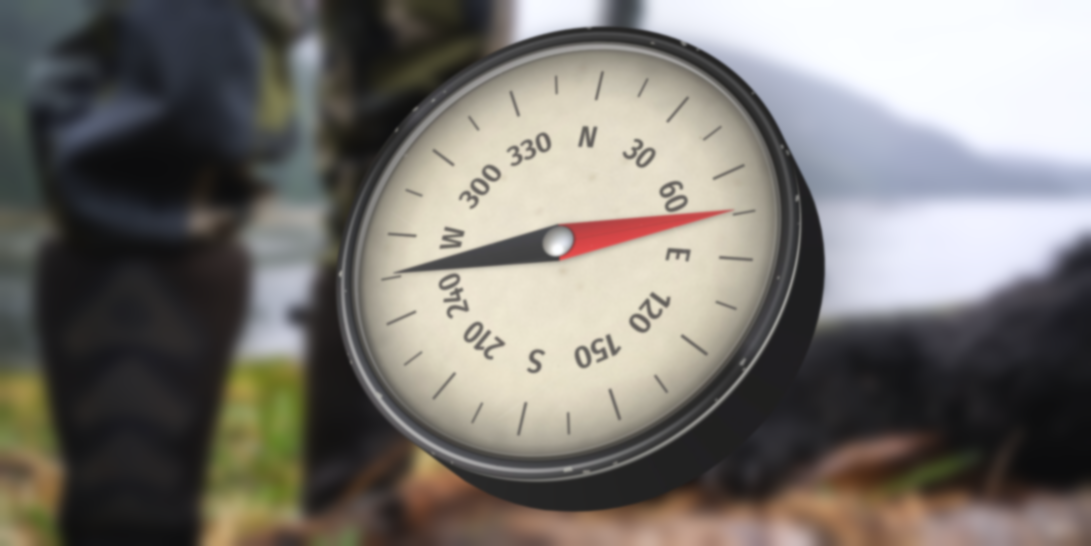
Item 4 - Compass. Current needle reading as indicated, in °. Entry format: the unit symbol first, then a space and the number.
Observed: ° 75
